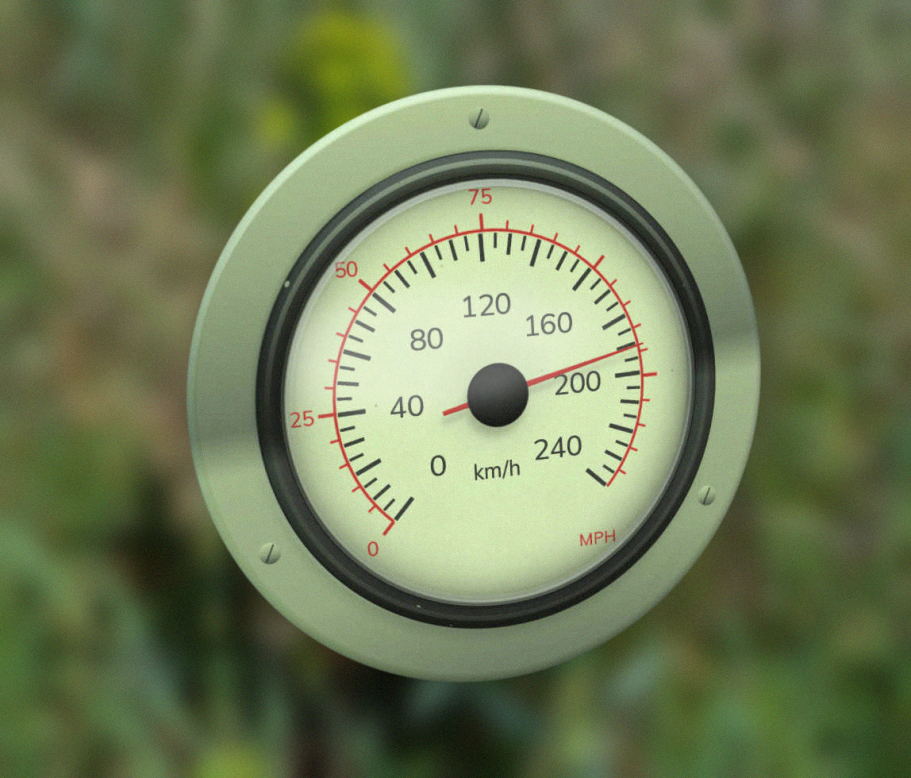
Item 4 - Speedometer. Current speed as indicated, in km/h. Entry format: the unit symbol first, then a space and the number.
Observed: km/h 190
